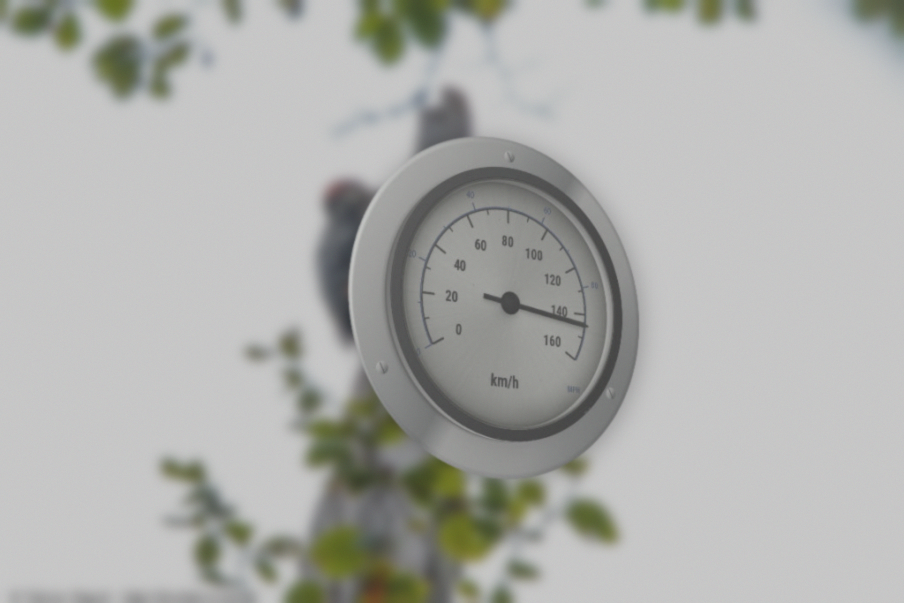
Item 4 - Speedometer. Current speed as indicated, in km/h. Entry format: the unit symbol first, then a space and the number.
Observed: km/h 145
